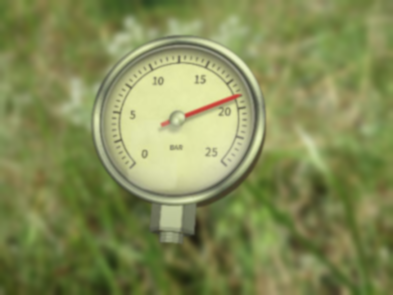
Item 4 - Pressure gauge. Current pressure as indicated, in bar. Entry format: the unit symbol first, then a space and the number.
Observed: bar 19
